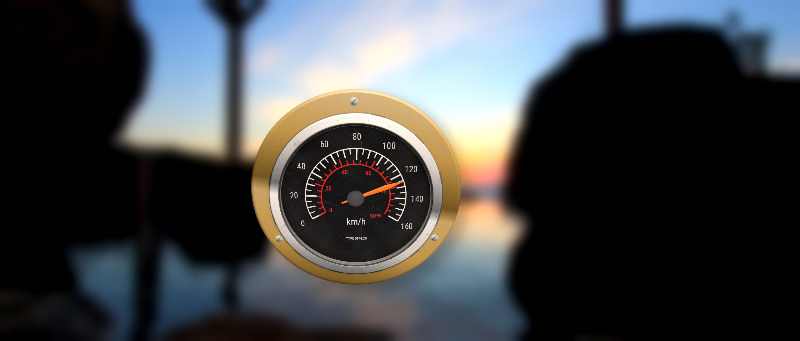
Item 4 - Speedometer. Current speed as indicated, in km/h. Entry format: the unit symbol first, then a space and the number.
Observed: km/h 125
